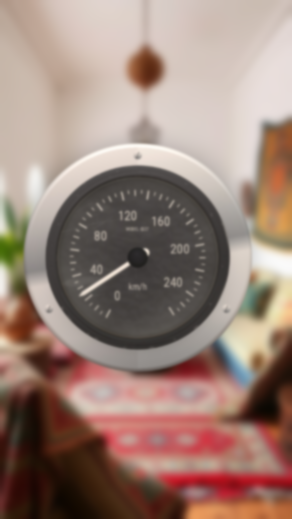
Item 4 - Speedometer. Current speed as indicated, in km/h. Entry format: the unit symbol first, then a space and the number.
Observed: km/h 25
